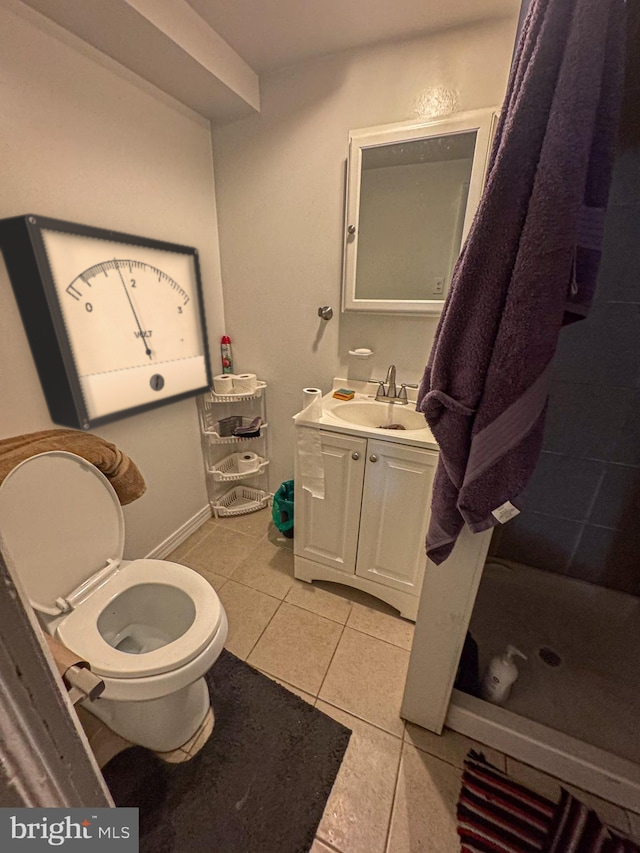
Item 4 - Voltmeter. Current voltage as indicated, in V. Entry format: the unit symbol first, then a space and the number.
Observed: V 1.75
